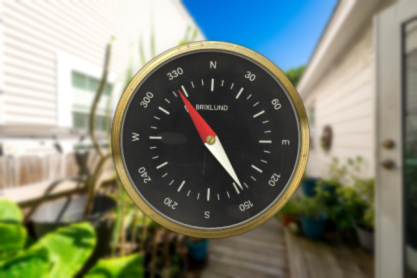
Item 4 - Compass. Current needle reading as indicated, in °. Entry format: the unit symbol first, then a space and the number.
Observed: ° 325
